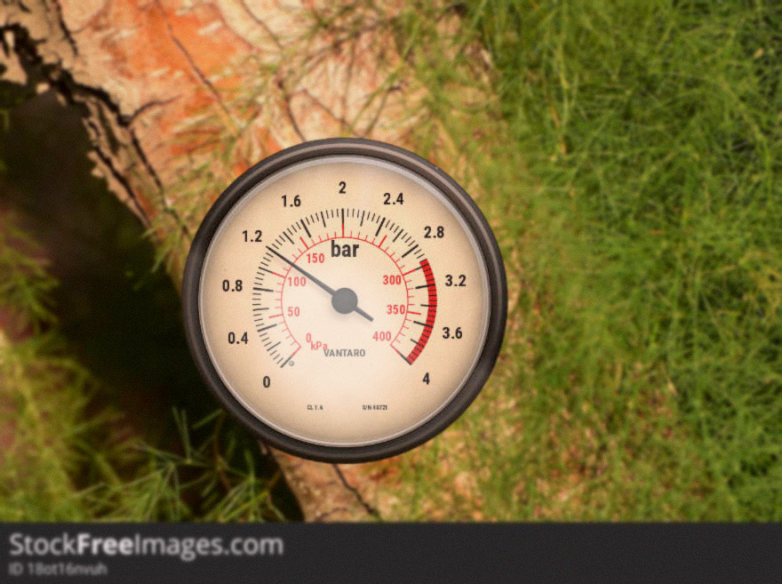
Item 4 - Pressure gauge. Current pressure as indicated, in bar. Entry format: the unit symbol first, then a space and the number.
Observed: bar 1.2
